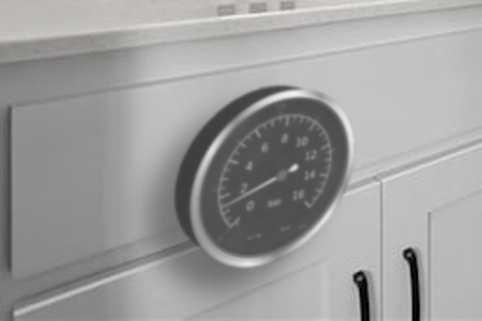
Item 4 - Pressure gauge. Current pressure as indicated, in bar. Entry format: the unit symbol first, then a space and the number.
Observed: bar 1.5
